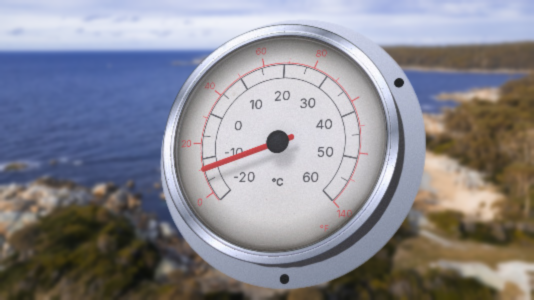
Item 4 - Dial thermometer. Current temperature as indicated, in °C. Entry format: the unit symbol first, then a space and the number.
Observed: °C -12.5
